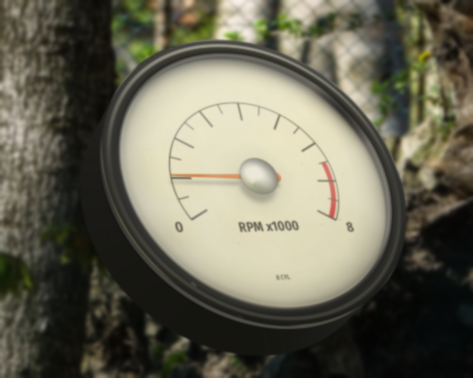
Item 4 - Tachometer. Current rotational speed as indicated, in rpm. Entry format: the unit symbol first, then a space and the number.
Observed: rpm 1000
